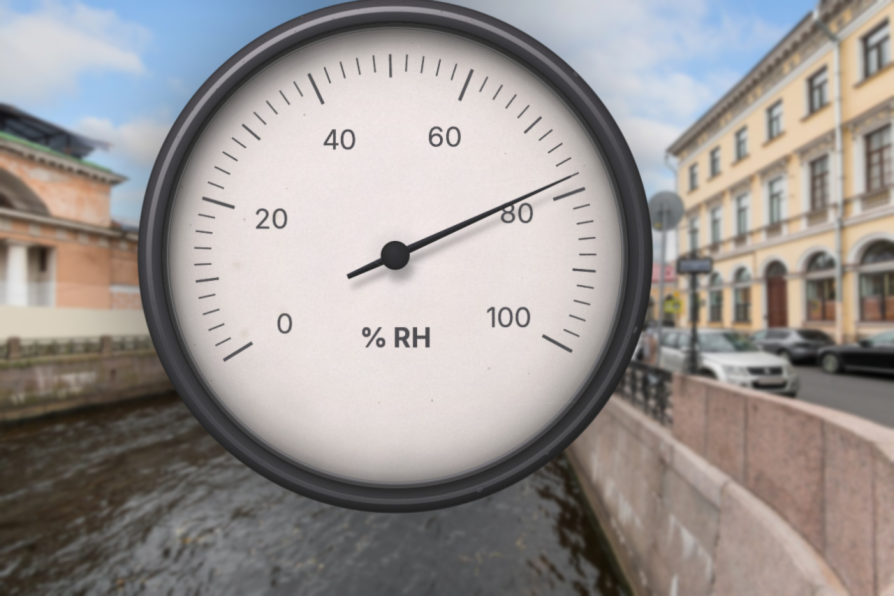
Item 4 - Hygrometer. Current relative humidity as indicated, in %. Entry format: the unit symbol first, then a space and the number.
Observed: % 78
